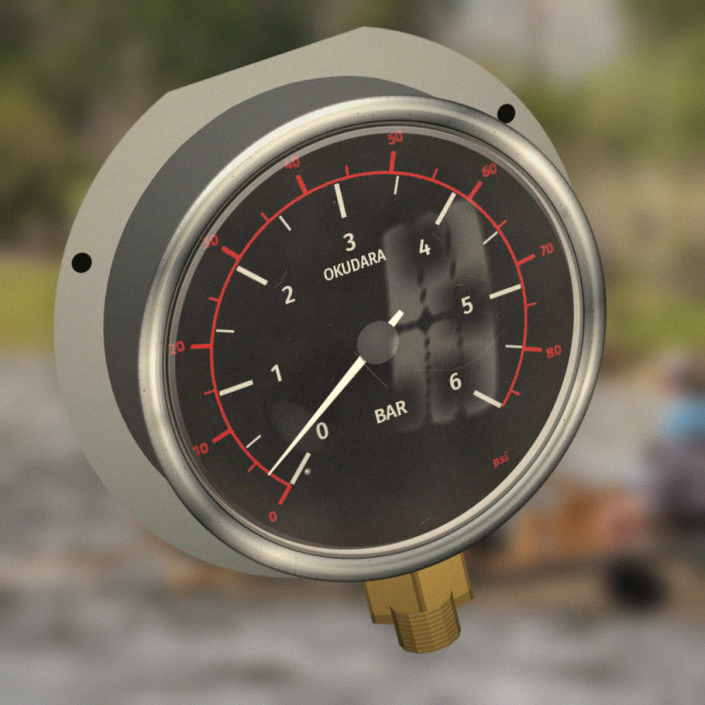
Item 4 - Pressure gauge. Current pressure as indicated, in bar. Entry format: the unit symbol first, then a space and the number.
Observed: bar 0.25
